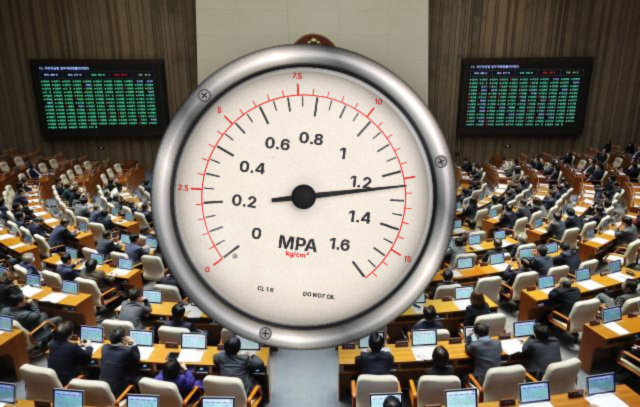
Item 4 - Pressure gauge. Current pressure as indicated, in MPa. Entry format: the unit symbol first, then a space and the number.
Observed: MPa 1.25
